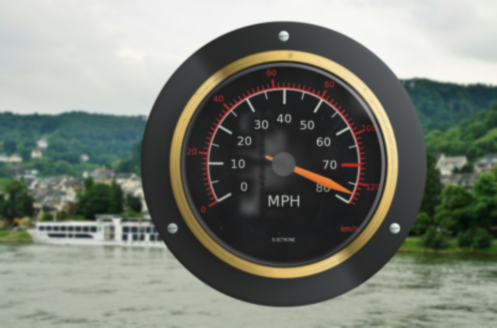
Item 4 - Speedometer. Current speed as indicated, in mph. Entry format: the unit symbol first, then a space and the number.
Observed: mph 77.5
